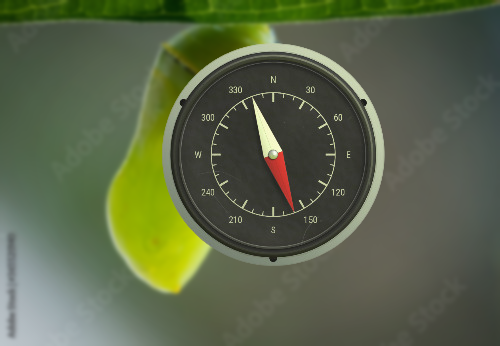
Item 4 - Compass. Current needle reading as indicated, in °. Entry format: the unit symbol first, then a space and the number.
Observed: ° 160
